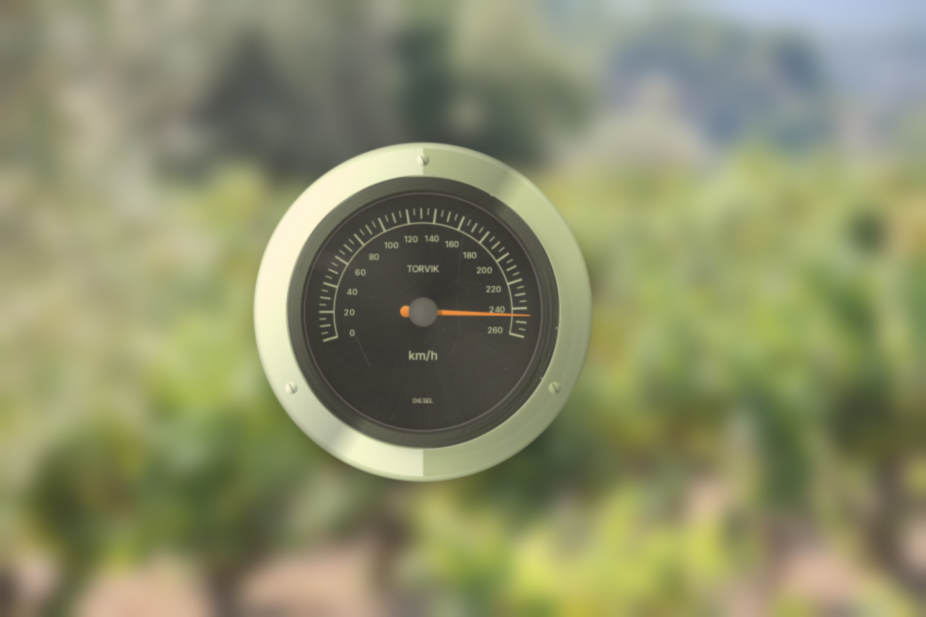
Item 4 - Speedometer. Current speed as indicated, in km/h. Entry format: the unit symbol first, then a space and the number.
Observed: km/h 245
